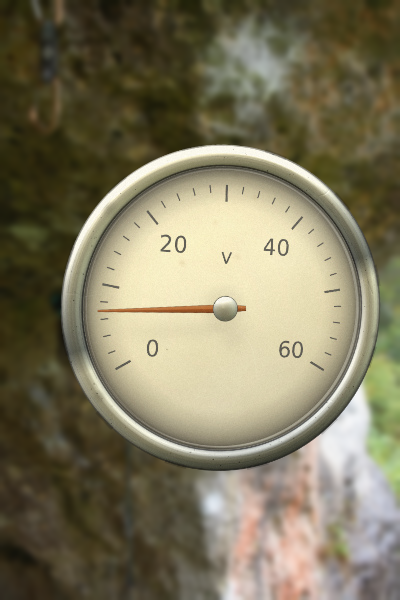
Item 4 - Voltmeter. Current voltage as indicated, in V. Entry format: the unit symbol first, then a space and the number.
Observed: V 7
